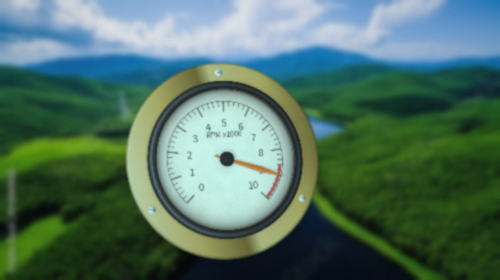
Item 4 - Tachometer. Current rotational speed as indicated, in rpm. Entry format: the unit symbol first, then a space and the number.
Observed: rpm 9000
